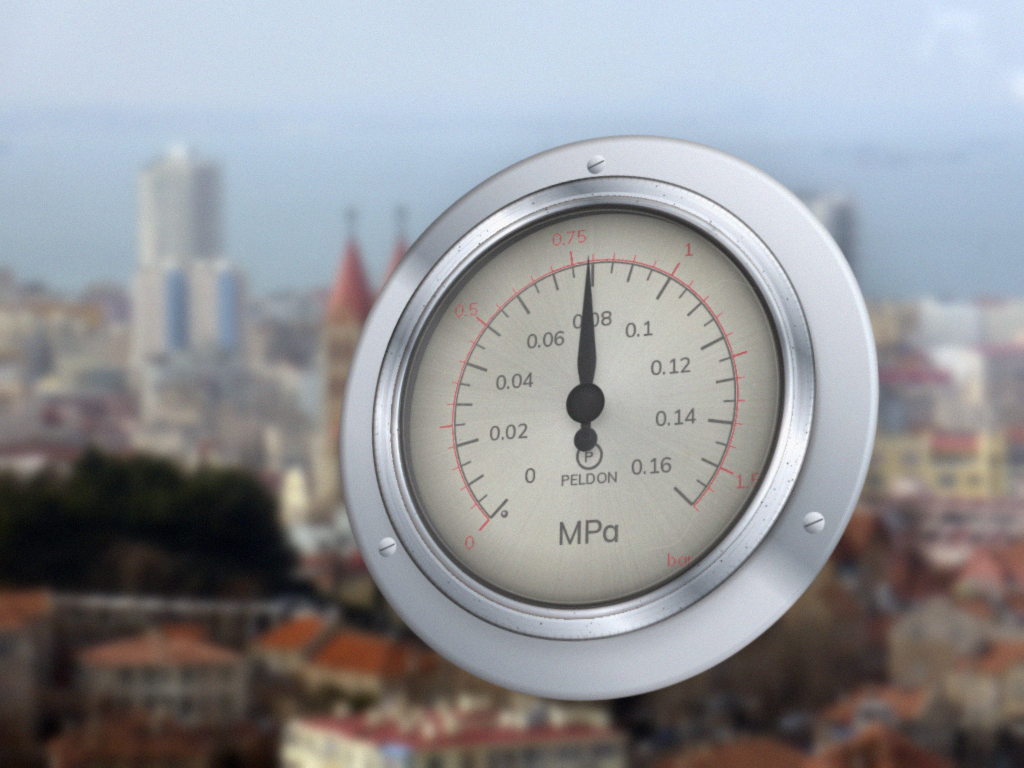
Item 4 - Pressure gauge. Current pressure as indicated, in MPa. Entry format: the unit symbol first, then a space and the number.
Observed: MPa 0.08
